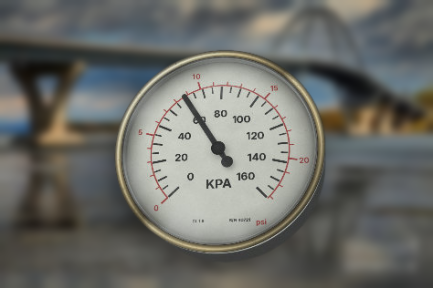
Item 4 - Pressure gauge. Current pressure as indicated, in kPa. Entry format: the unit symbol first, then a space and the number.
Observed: kPa 60
